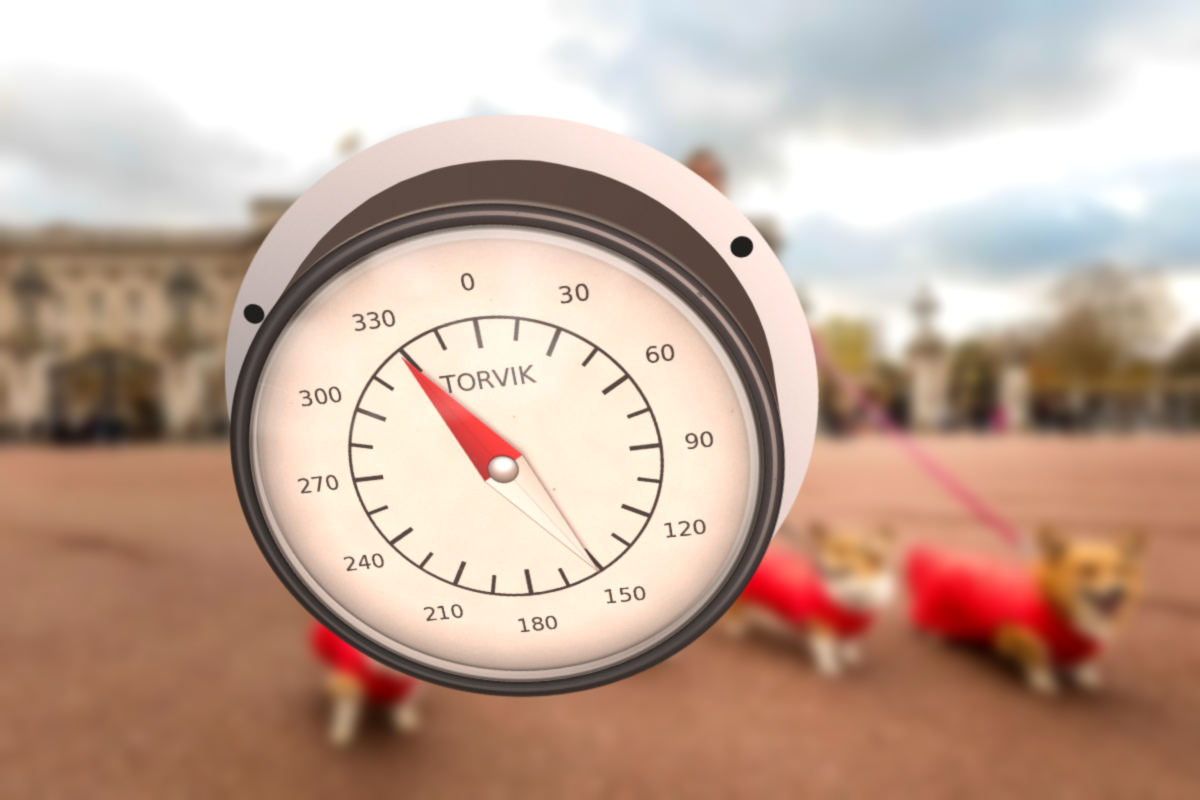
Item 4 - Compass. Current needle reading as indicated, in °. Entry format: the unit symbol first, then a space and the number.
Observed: ° 330
